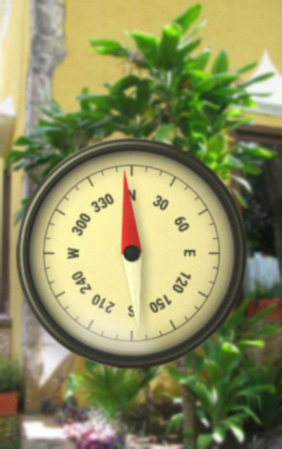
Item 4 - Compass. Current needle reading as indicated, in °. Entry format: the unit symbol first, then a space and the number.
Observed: ° 355
